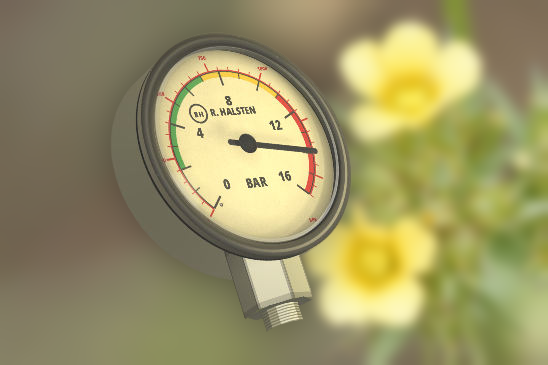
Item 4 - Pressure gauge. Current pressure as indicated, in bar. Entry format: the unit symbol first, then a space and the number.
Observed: bar 14
